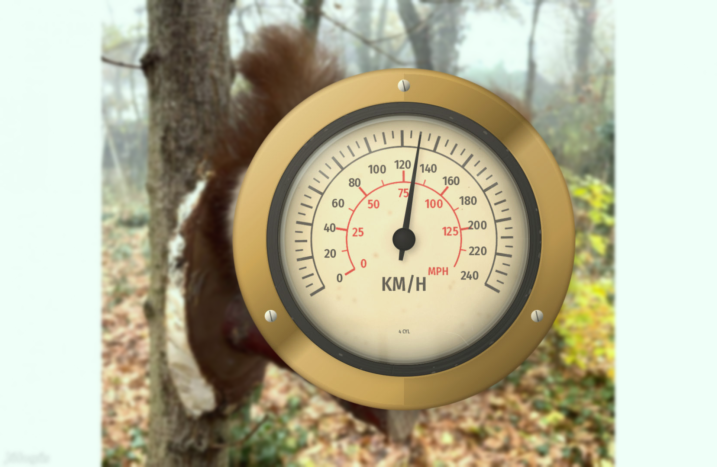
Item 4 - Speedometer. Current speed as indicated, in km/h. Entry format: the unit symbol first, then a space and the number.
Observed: km/h 130
